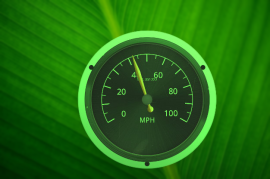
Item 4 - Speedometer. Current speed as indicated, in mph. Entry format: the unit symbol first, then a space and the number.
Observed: mph 42.5
